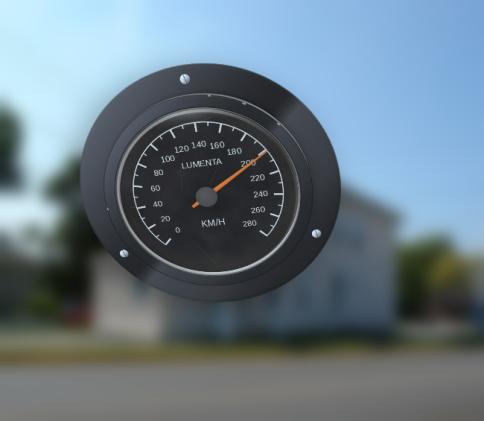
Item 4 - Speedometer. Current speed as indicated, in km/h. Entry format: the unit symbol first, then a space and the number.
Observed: km/h 200
